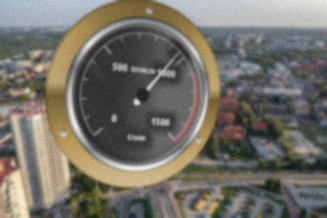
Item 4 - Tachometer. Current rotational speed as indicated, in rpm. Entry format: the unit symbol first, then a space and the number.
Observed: rpm 950
